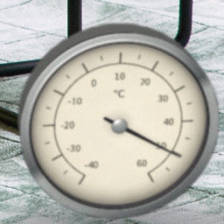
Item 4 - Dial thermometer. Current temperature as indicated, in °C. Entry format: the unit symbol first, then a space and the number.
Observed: °C 50
